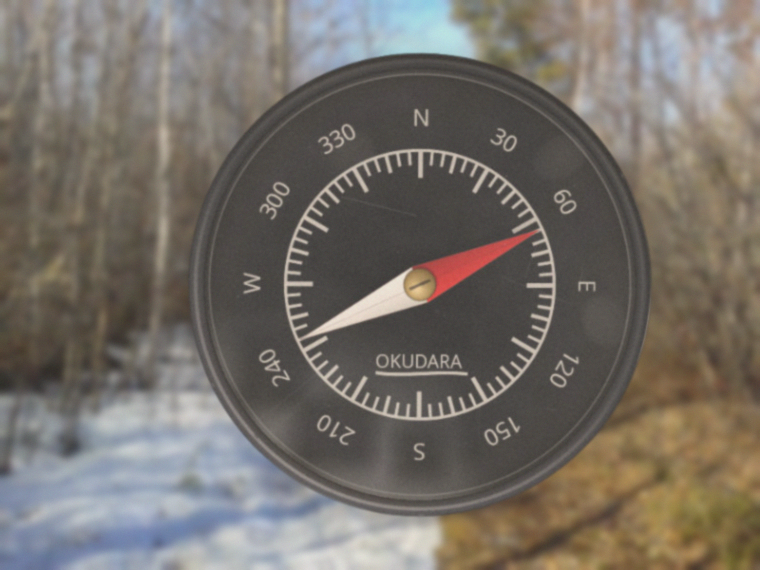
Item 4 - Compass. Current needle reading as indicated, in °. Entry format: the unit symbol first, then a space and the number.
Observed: ° 65
